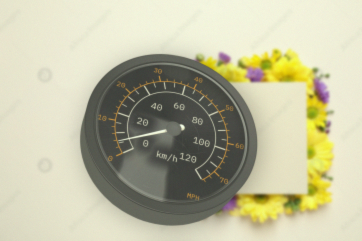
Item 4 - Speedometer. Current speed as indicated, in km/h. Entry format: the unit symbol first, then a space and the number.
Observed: km/h 5
